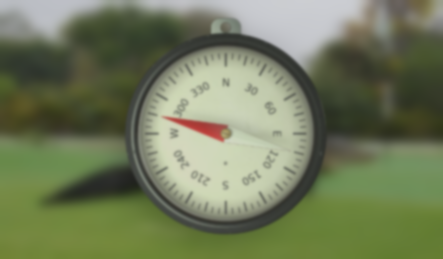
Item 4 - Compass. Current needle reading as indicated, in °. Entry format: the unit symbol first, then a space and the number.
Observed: ° 285
